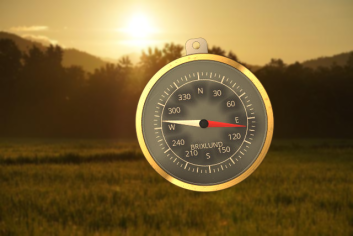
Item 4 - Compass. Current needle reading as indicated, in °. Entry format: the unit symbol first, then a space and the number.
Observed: ° 100
